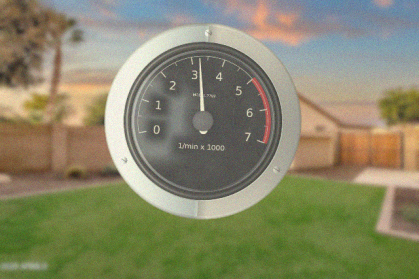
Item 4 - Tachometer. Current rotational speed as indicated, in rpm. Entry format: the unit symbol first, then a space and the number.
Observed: rpm 3250
